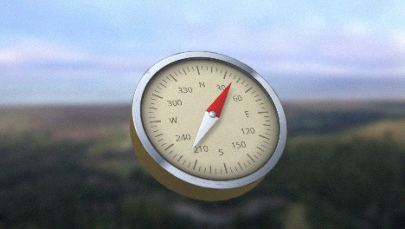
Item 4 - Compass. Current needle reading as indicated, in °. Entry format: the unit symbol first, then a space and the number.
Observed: ° 40
